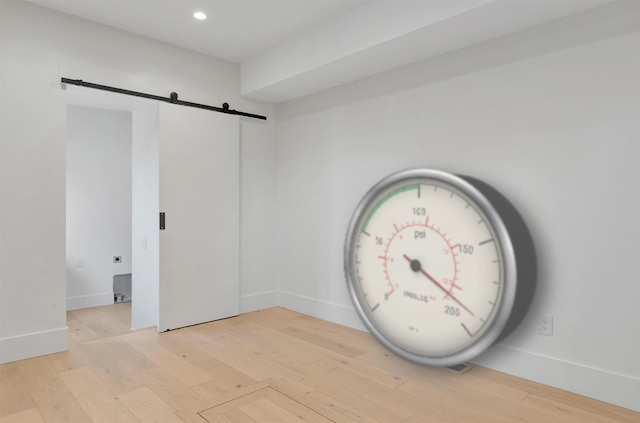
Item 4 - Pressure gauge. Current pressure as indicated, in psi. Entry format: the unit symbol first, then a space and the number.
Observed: psi 190
